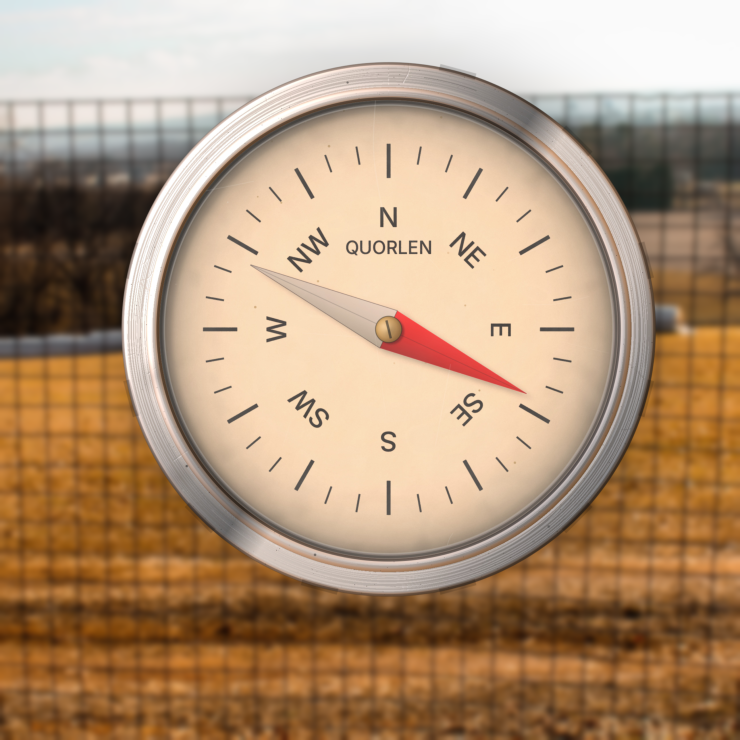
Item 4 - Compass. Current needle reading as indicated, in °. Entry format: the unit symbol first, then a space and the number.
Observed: ° 115
